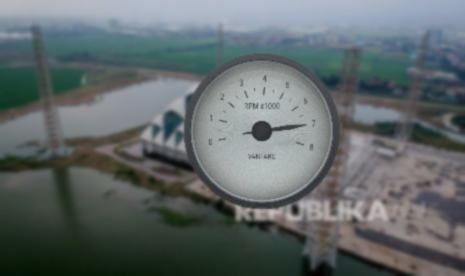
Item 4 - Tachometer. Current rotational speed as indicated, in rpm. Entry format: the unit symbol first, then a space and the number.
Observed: rpm 7000
